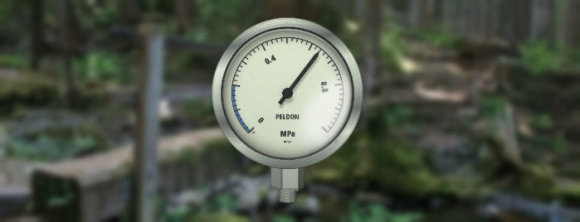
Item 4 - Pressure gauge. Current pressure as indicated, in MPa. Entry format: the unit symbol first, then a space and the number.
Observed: MPa 0.64
